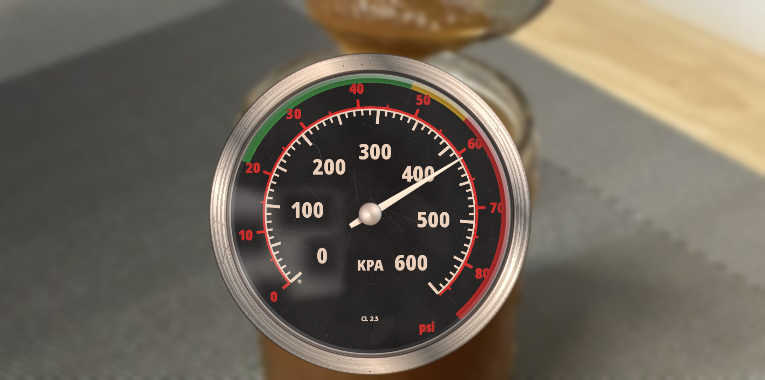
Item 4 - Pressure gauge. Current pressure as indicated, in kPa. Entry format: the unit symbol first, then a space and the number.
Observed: kPa 420
